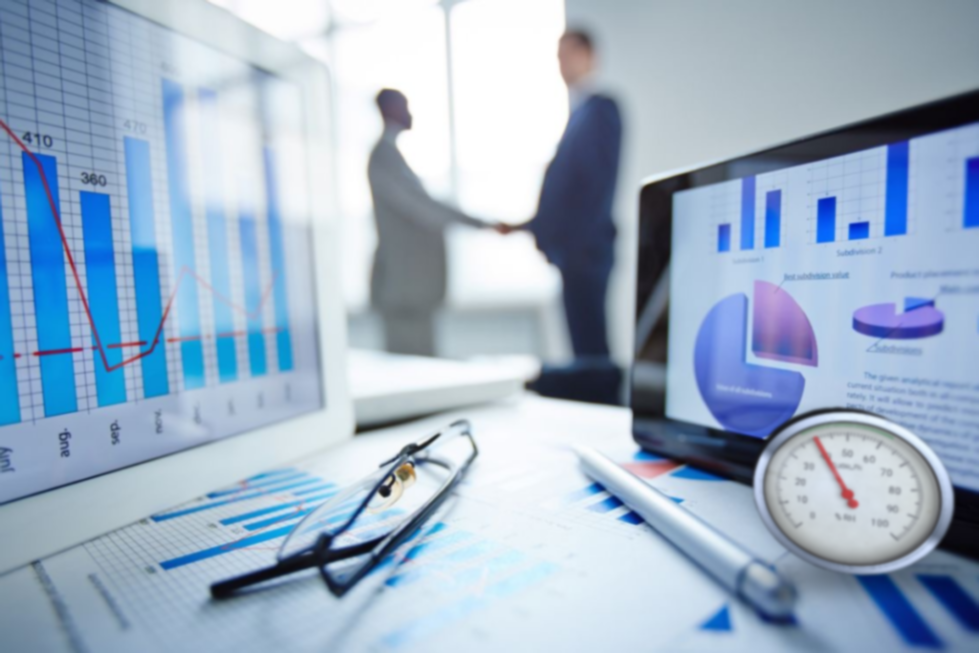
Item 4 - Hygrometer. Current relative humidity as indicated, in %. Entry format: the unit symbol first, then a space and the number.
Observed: % 40
